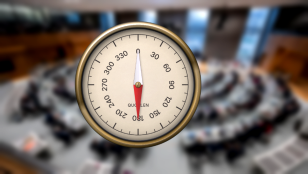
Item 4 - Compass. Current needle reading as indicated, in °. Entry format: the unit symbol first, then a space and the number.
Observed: ° 180
